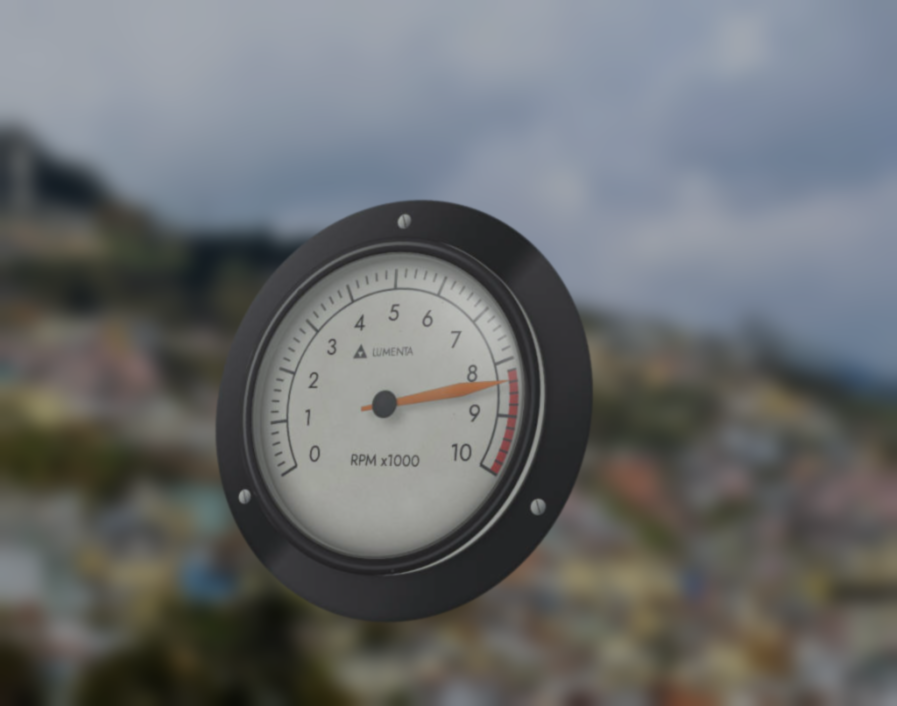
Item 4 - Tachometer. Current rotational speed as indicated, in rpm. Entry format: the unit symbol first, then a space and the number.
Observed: rpm 8400
